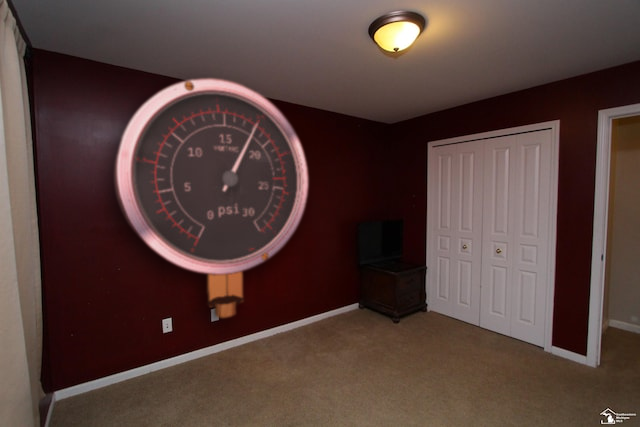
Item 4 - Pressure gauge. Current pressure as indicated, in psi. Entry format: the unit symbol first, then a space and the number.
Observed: psi 18
